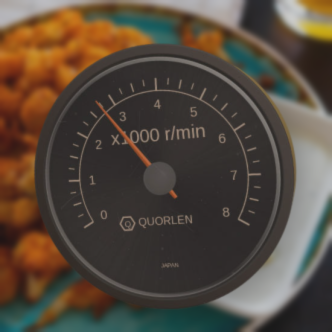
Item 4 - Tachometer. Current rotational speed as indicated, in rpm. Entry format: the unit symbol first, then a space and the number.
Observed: rpm 2750
